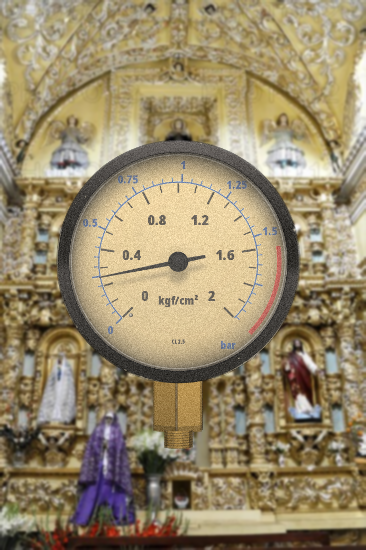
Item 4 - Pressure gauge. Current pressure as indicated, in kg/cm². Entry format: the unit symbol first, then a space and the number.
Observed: kg/cm² 0.25
